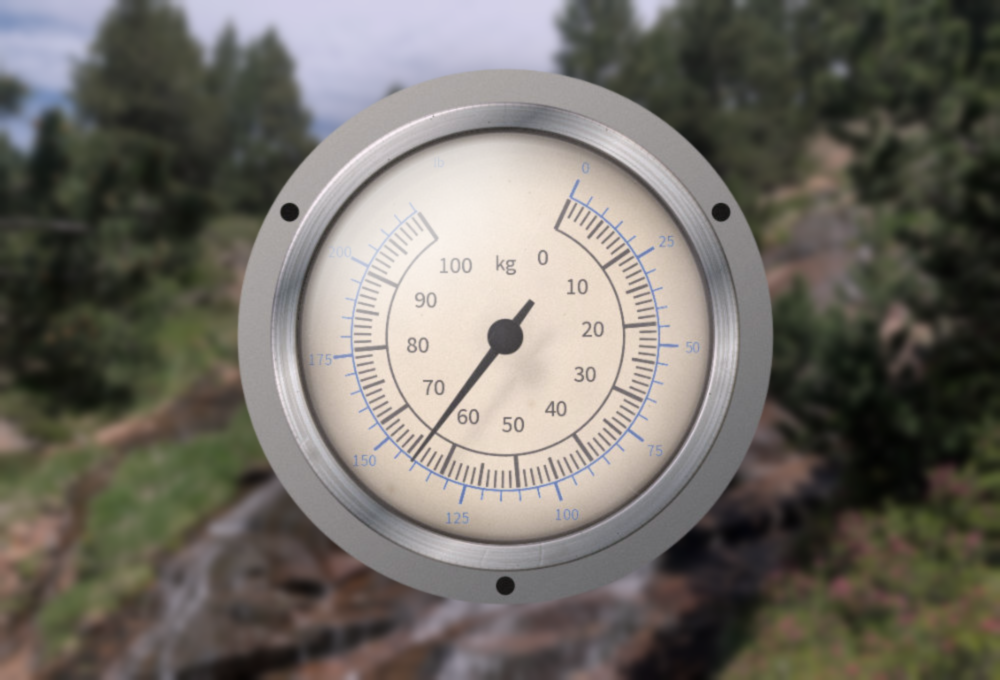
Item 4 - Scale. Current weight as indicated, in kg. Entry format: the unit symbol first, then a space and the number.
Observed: kg 64
